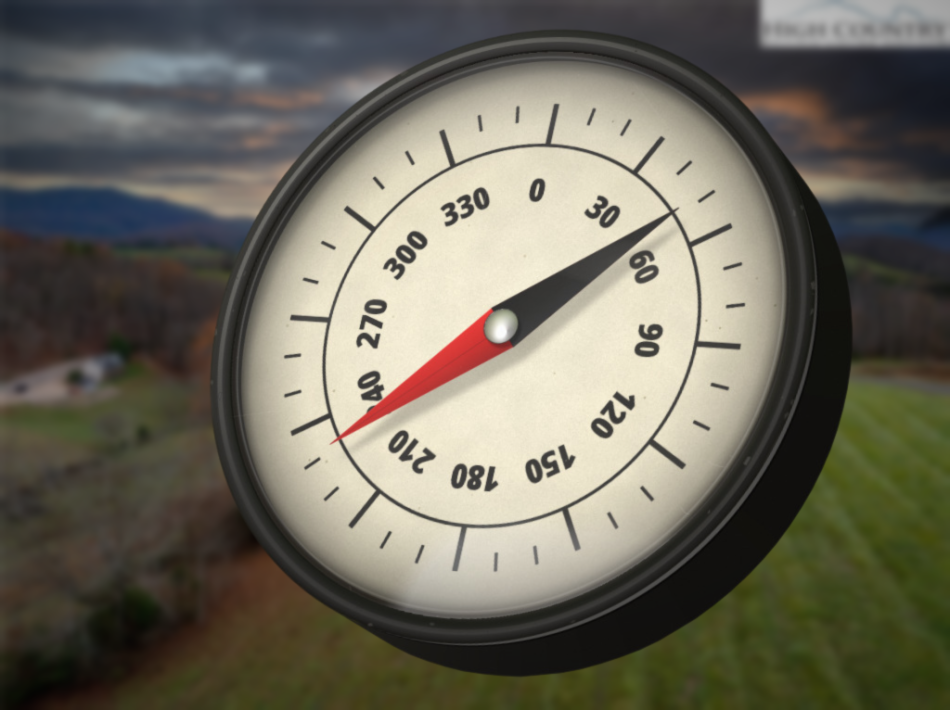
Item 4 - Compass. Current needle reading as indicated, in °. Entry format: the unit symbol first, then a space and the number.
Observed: ° 230
